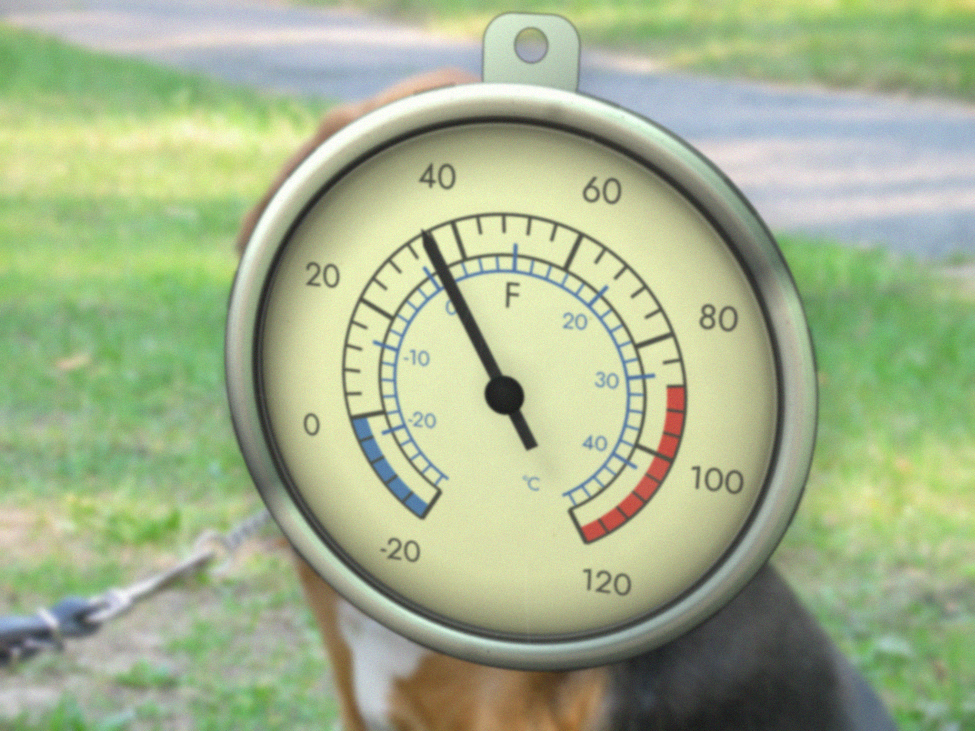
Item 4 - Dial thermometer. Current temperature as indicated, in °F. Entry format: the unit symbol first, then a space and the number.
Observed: °F 36
